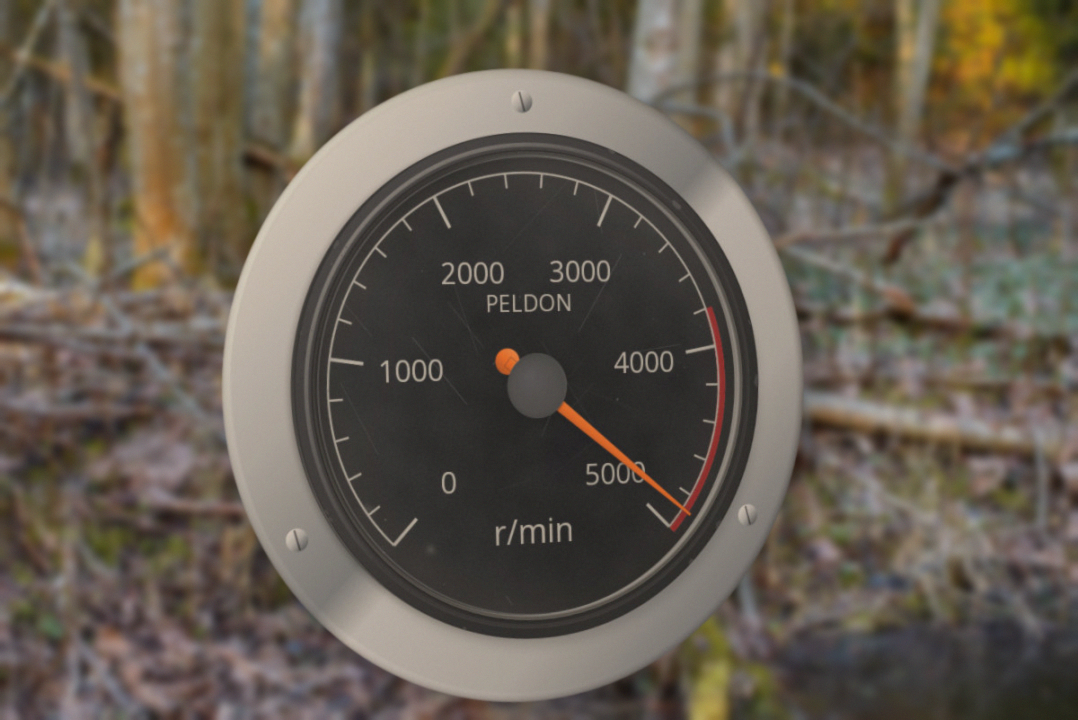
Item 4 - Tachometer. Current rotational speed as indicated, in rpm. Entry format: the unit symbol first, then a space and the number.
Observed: rpm 4900
